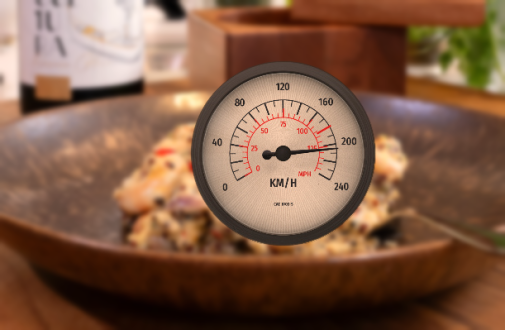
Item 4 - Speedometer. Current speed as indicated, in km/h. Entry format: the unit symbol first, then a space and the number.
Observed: km/h 205
